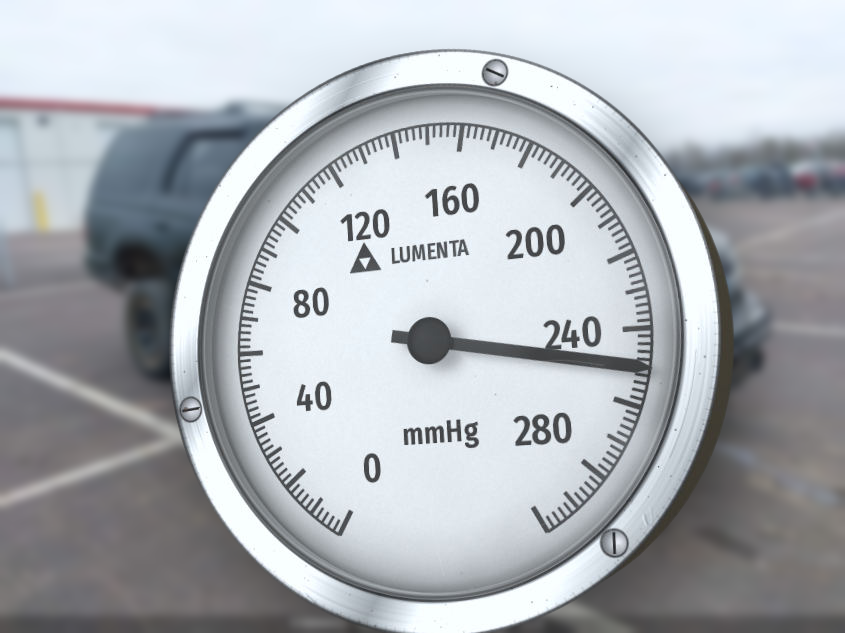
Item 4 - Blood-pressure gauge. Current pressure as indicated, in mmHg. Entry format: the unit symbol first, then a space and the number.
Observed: mmHg 250
